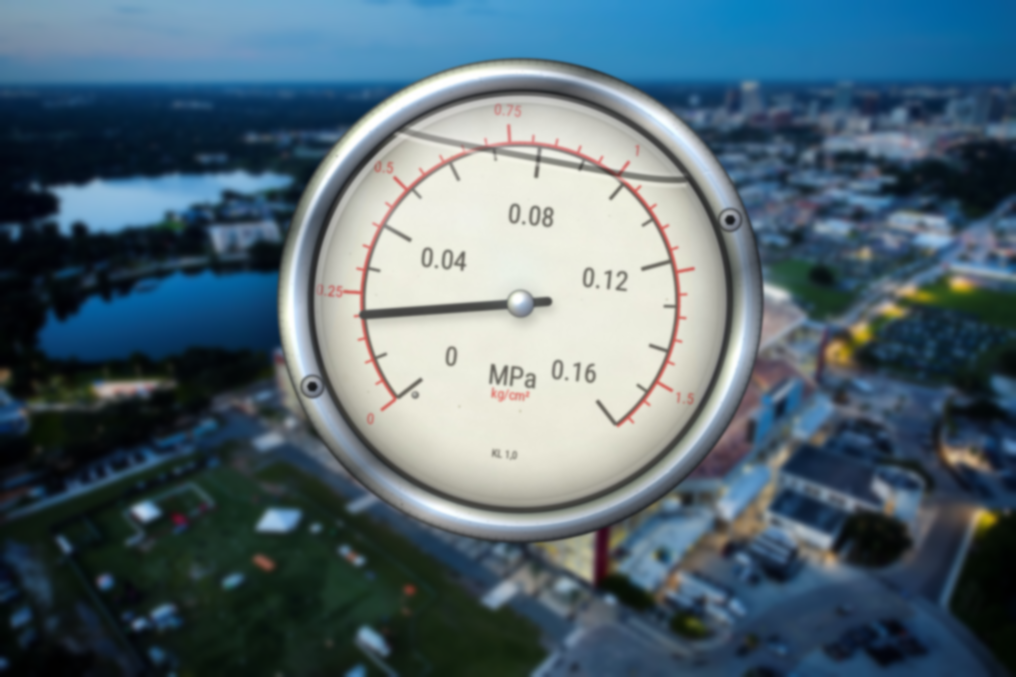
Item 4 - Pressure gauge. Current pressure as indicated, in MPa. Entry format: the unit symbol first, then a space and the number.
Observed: MPa 0.02
